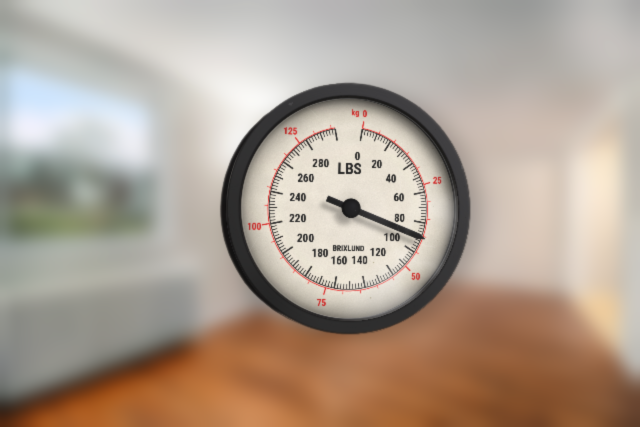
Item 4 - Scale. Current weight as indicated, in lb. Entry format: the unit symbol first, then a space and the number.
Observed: lb 90
